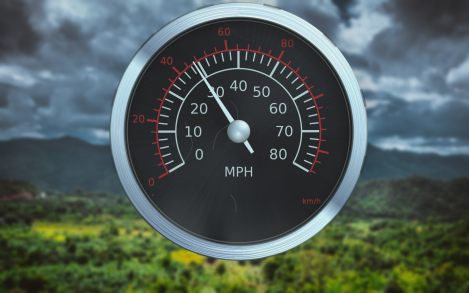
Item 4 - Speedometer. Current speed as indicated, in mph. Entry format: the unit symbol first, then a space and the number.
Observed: mph 29
